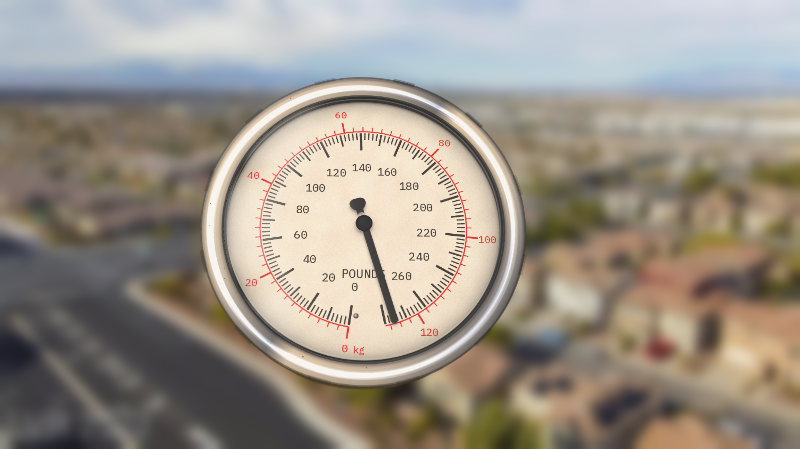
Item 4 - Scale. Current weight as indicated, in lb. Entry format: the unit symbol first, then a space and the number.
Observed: lb 276
